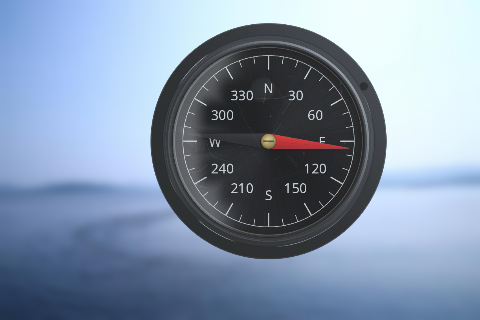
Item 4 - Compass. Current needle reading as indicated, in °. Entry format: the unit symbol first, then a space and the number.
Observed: ° 95
